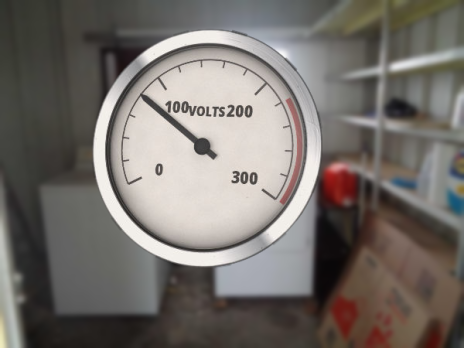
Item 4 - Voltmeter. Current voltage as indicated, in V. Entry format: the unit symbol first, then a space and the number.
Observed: V 80
